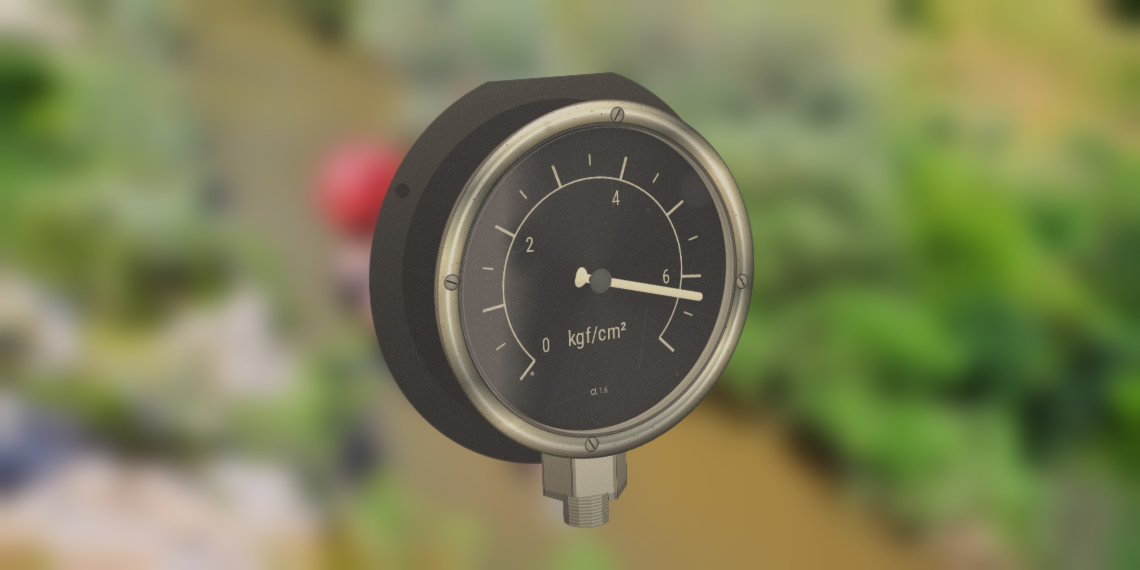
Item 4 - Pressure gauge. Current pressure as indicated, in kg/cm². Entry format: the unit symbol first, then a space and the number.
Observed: kg/cm² 6.25
